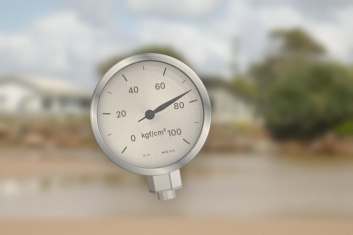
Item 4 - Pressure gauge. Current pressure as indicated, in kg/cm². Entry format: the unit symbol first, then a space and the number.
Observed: kg/cm² 75
